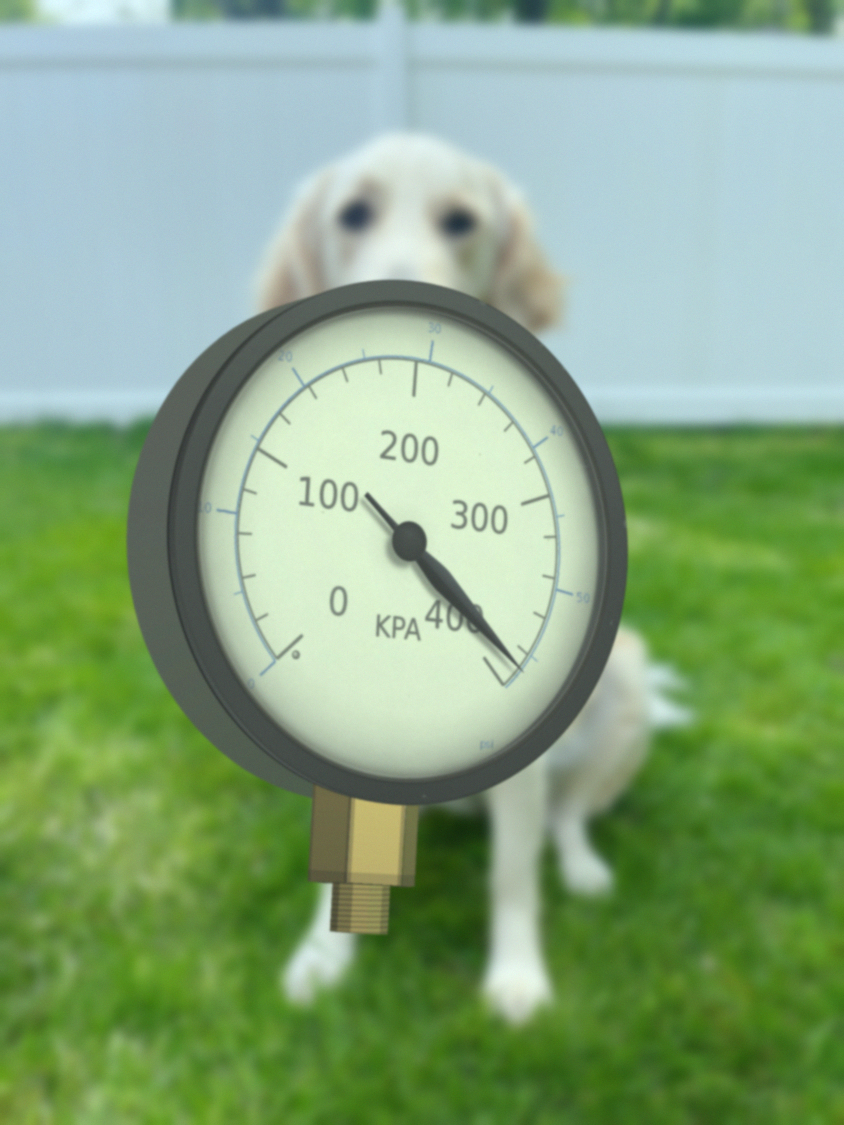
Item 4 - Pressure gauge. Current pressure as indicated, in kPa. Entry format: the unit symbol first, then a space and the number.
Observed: kPa 390
